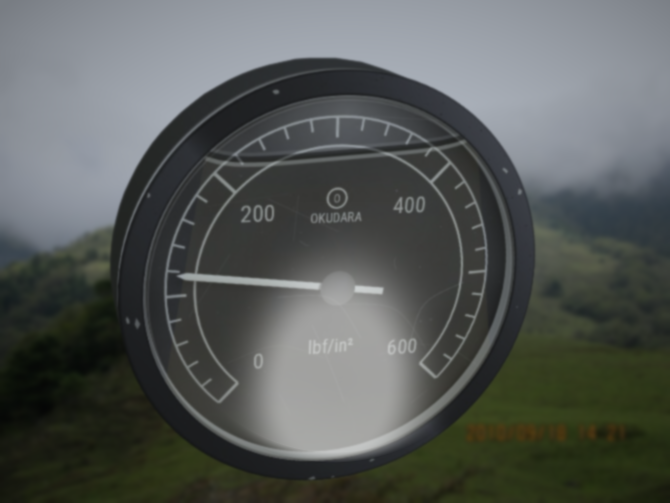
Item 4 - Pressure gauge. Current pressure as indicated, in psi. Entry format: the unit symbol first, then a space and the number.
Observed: psi 120
